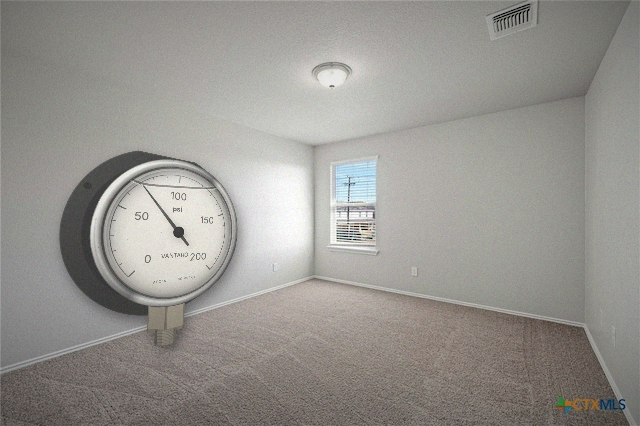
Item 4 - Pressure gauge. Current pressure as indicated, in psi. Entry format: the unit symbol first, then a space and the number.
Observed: psi 70
